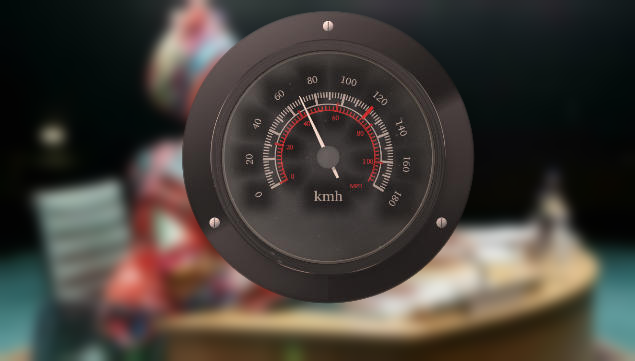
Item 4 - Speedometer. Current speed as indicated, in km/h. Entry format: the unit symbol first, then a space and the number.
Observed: km/h 70
